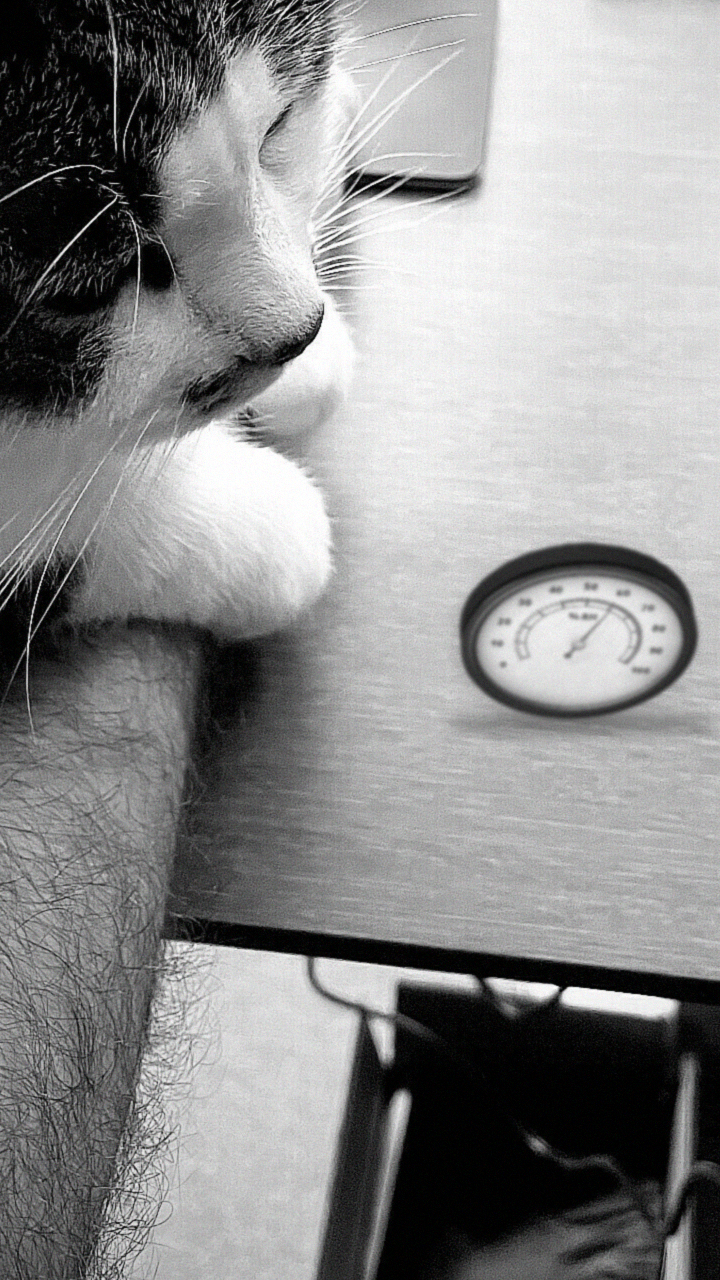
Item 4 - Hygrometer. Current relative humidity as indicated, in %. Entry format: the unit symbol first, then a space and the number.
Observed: % 60
